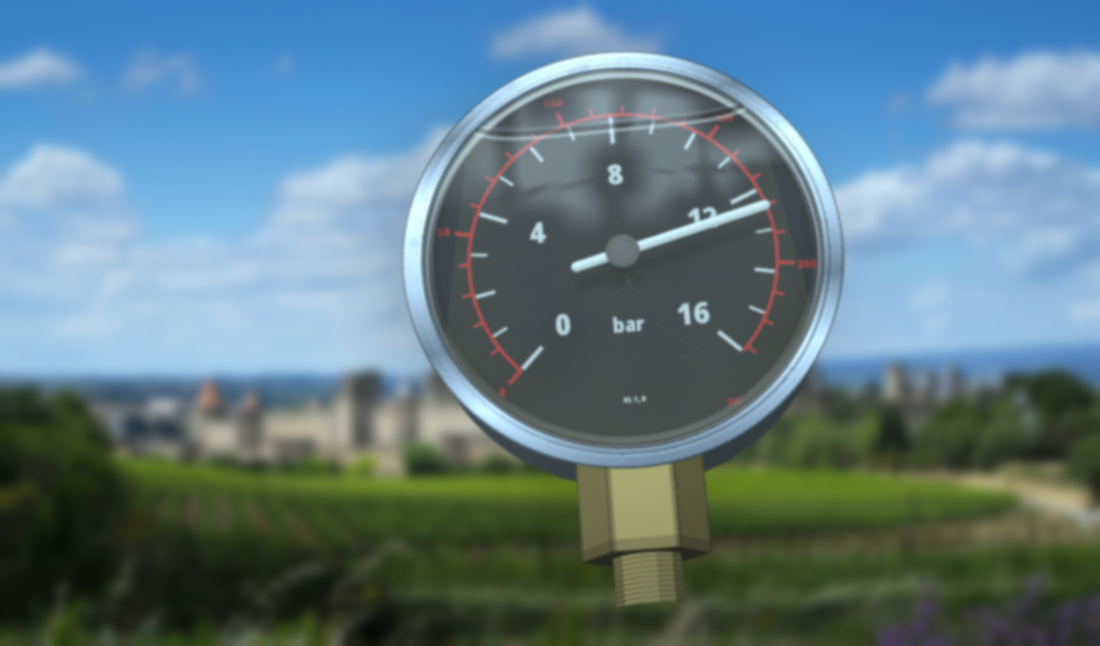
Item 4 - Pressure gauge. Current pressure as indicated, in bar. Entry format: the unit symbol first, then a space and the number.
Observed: bar 12.5
